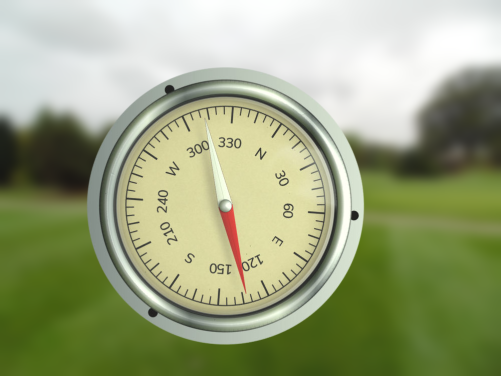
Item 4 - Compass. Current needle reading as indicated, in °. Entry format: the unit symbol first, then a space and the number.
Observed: ° 132.5
